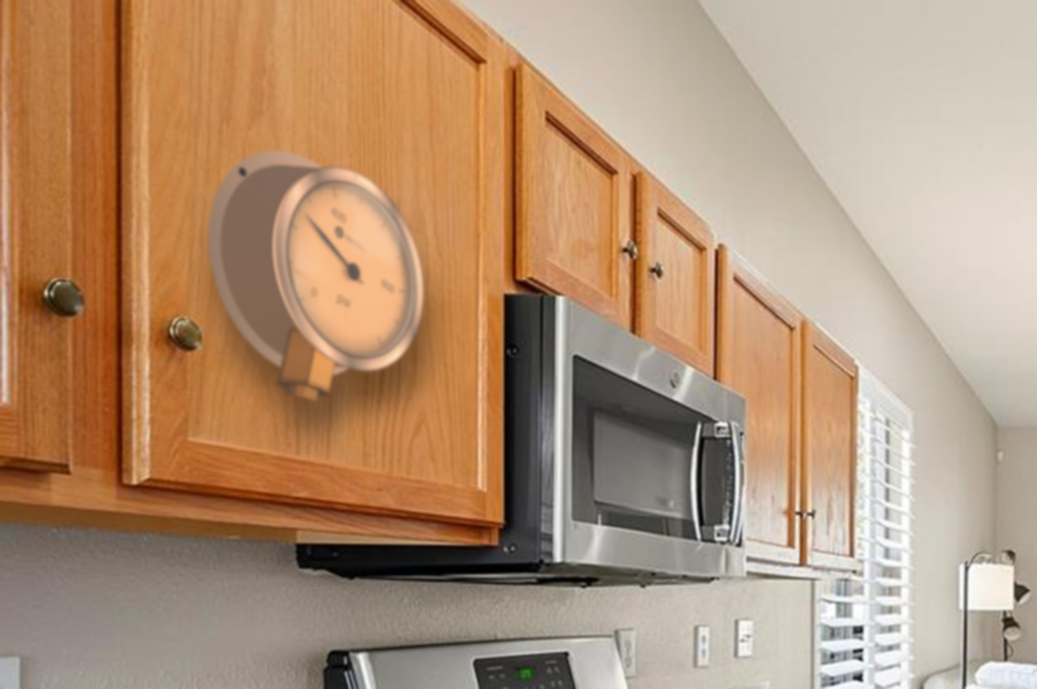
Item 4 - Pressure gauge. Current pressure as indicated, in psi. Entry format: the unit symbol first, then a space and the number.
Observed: psi 250
